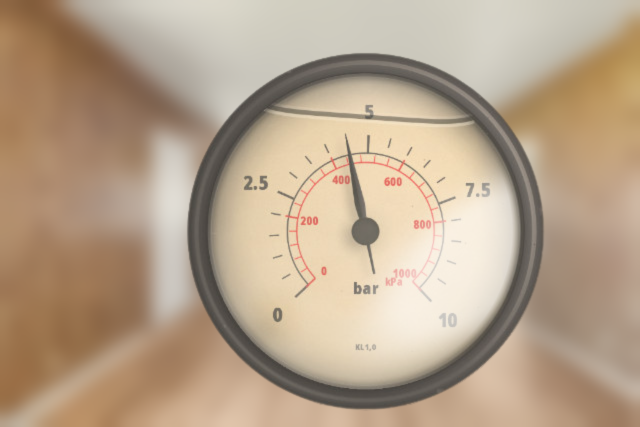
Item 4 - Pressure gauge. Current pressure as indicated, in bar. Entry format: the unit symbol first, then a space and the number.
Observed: bar 4.5
